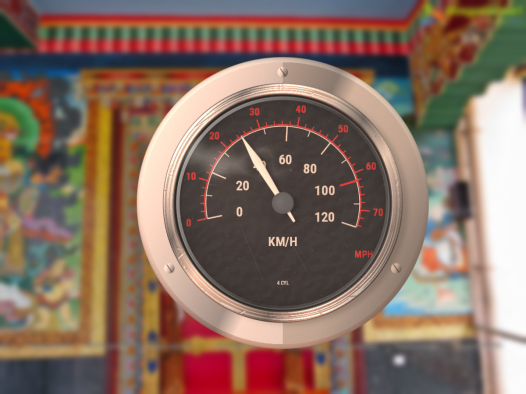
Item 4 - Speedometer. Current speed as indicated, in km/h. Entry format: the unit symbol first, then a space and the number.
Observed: km/h 40
